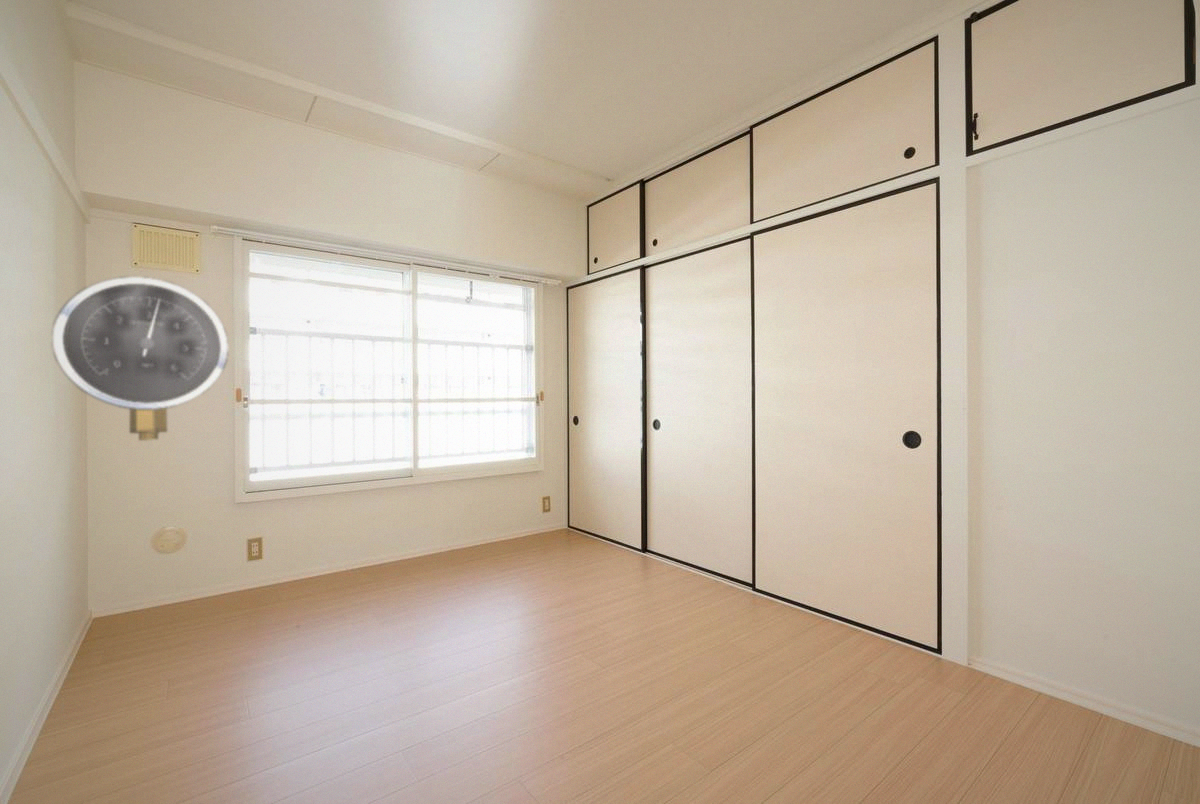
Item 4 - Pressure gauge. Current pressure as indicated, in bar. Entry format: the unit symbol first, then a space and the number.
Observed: bar 3.2
